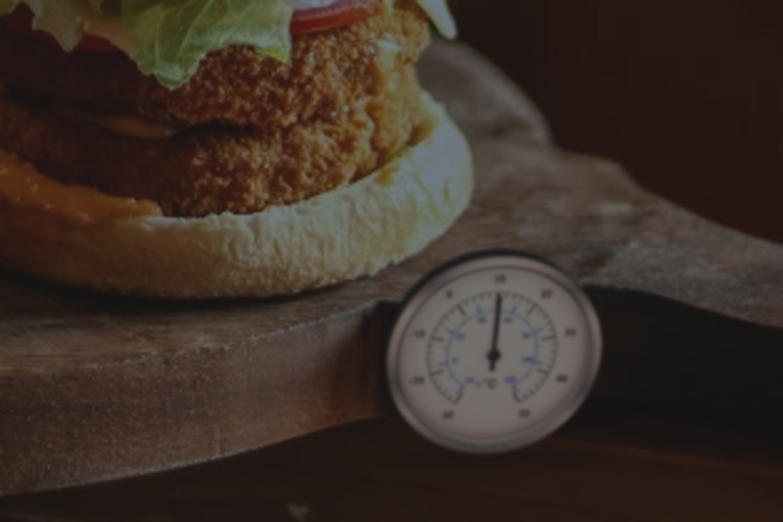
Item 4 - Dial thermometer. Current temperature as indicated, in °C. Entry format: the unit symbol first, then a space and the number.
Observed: °C 10
